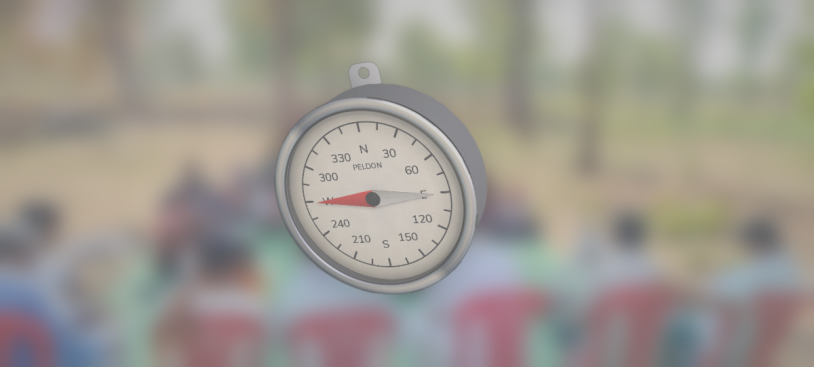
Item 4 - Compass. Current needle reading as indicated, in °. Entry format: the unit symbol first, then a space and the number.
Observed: ° 270
